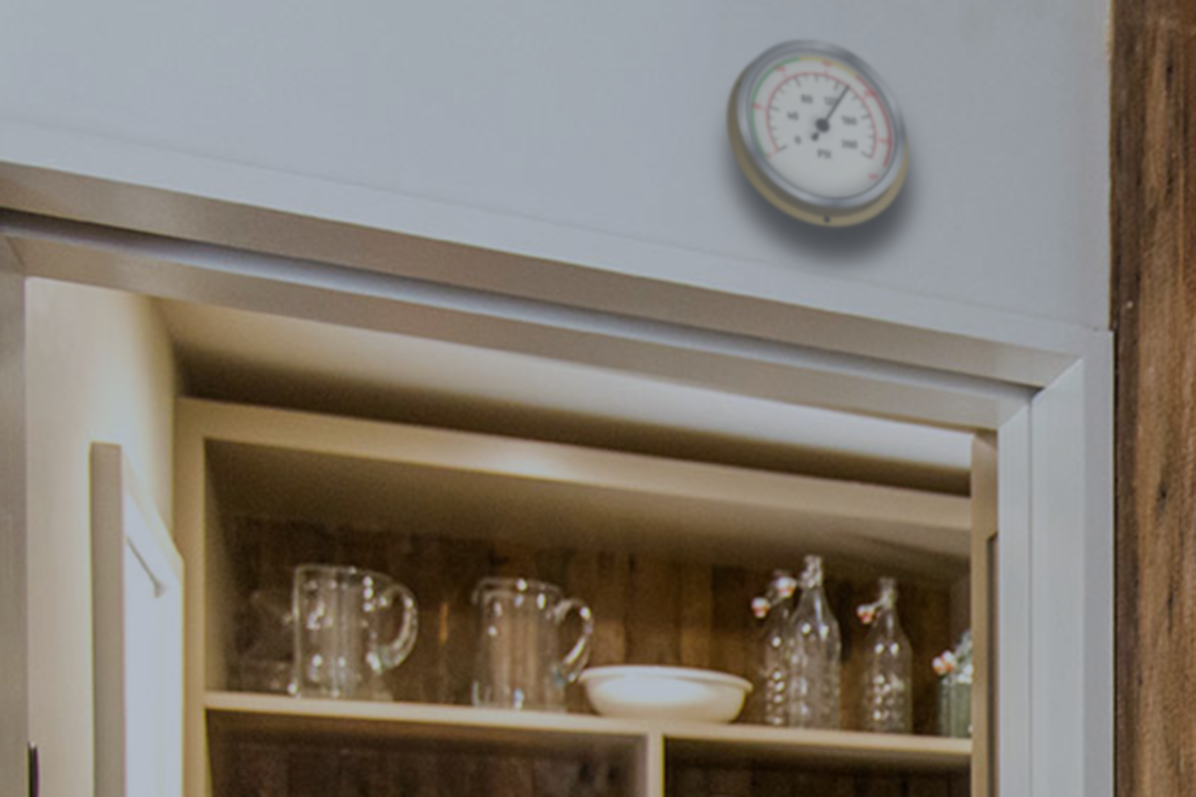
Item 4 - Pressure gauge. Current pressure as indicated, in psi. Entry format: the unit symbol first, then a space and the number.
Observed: psi 130
